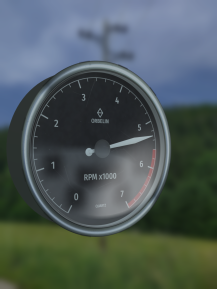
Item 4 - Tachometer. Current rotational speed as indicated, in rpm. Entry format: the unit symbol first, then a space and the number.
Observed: rpm 5300
